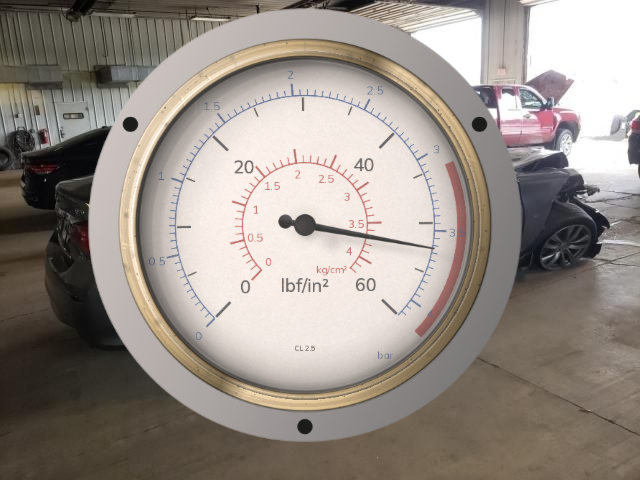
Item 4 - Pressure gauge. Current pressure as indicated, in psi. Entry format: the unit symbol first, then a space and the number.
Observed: psi 52.5
